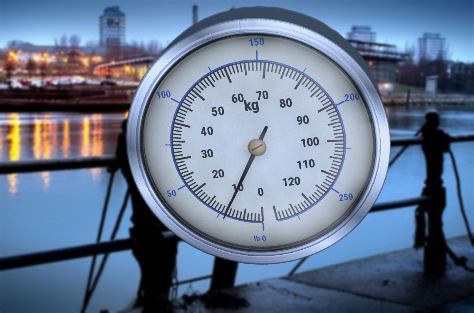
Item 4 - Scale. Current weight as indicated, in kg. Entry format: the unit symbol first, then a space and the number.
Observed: kg 10
